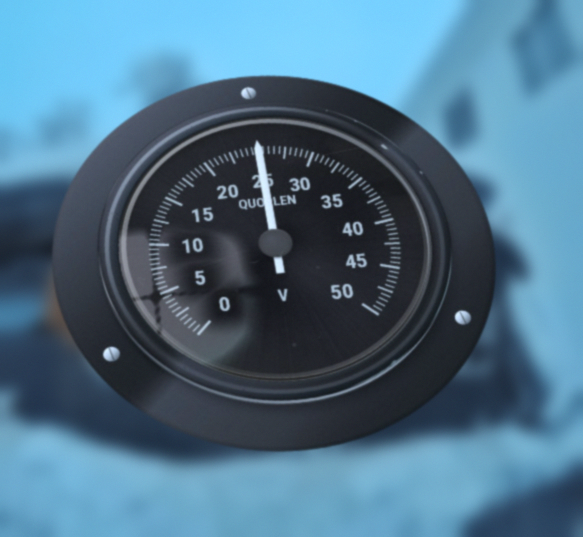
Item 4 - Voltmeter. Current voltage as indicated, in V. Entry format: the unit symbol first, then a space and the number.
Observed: V 25
